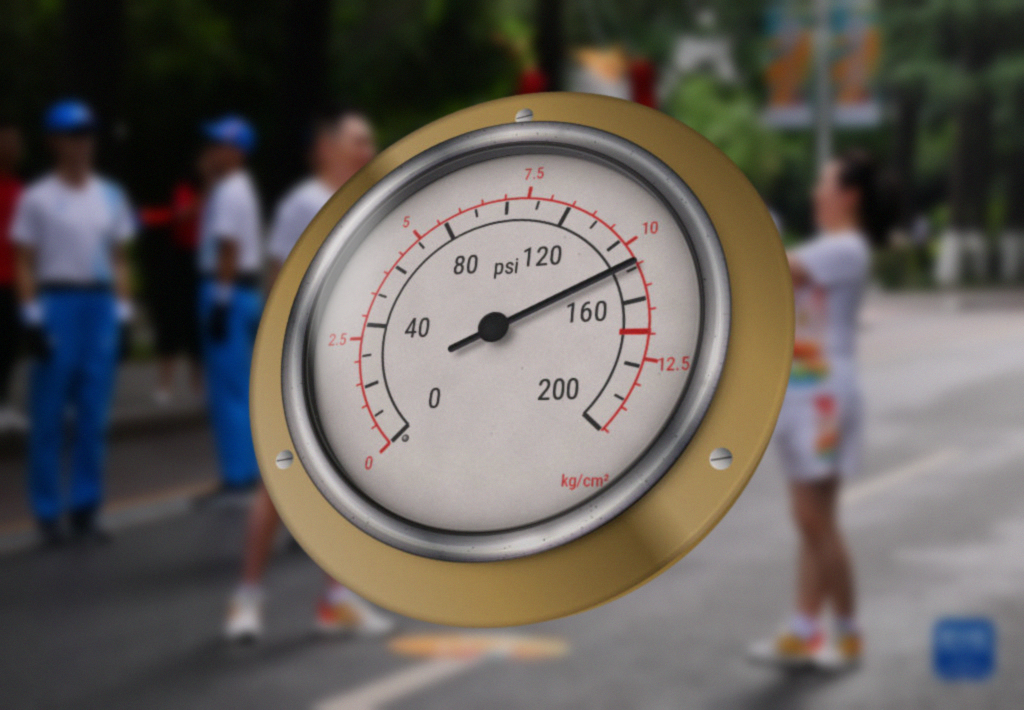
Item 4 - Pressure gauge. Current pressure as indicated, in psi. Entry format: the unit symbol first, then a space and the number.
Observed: psi 150
